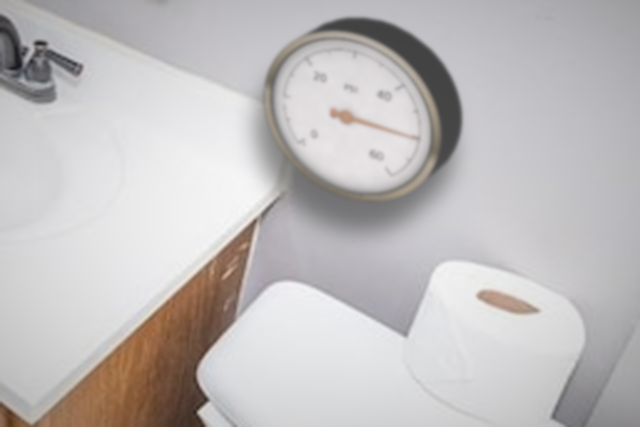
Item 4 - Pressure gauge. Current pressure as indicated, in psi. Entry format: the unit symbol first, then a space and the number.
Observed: psi 50
